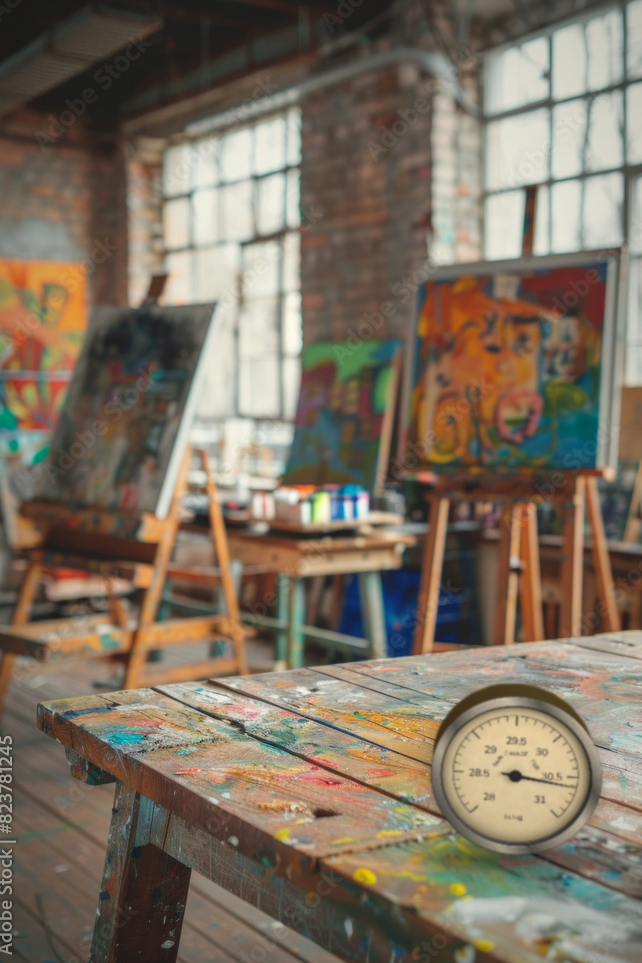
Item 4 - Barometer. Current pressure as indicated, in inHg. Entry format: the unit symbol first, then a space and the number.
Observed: inHg 30.6
